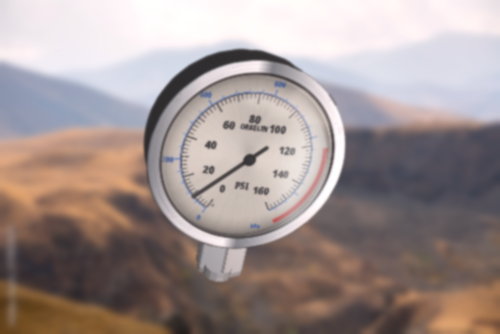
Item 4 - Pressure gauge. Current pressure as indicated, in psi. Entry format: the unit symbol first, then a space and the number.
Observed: psi 10
